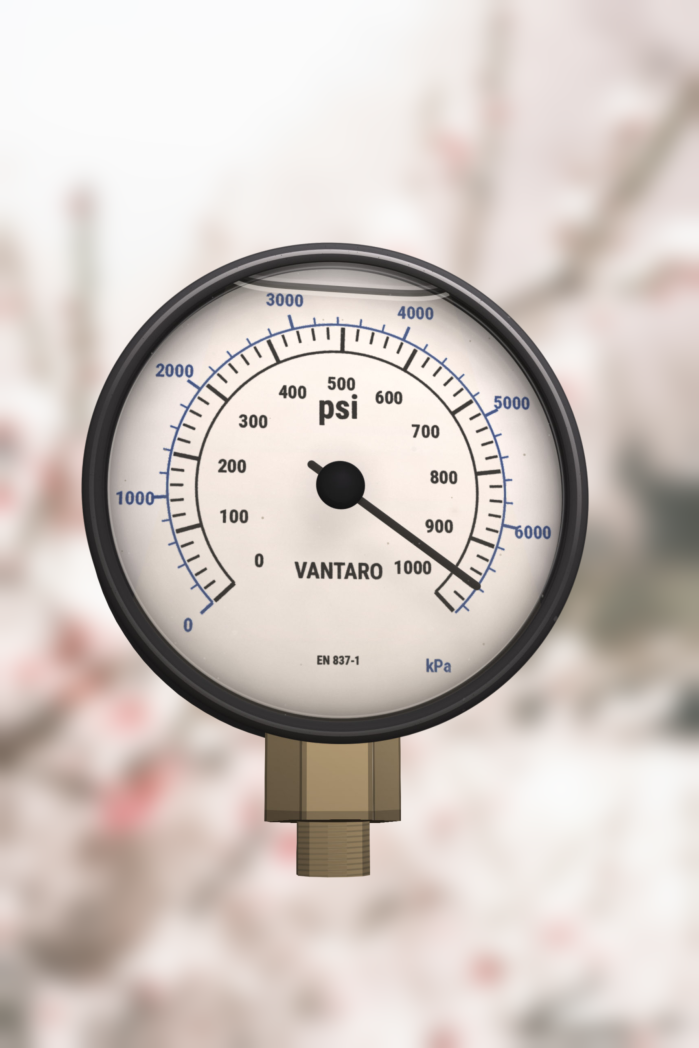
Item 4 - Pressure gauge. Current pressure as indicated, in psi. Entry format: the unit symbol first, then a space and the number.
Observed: psi 960
